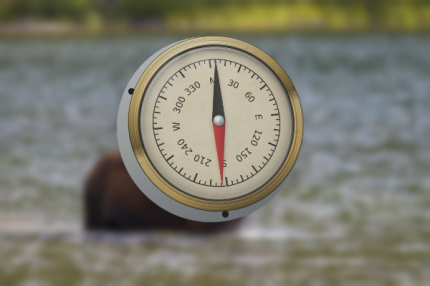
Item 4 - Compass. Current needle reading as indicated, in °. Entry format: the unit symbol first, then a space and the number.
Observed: ° 185
